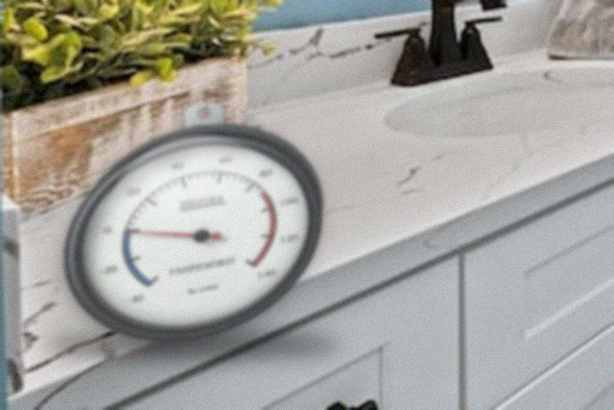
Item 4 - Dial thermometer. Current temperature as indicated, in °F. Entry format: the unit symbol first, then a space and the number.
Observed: °F 0
